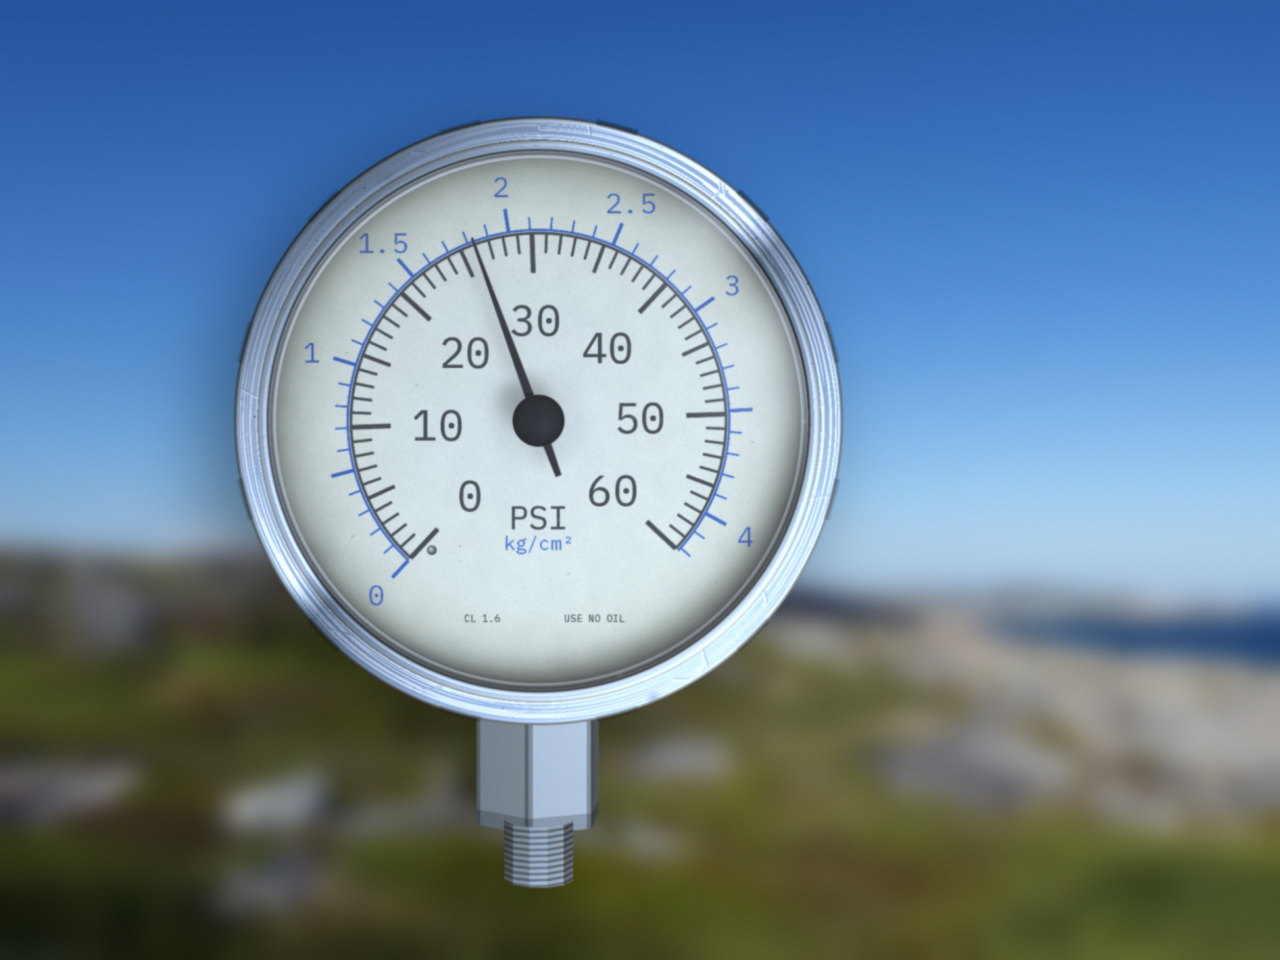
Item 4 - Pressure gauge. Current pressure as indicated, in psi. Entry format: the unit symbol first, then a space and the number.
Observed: psi 26
